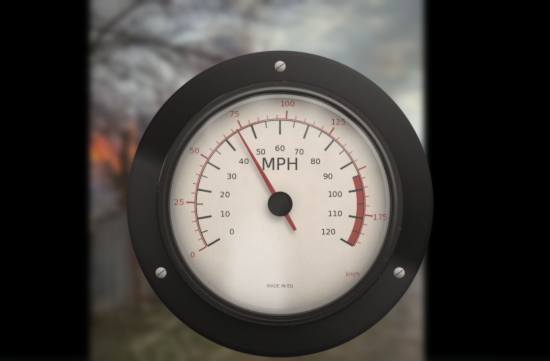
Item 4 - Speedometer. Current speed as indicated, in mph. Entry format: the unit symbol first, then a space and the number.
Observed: mph 45
